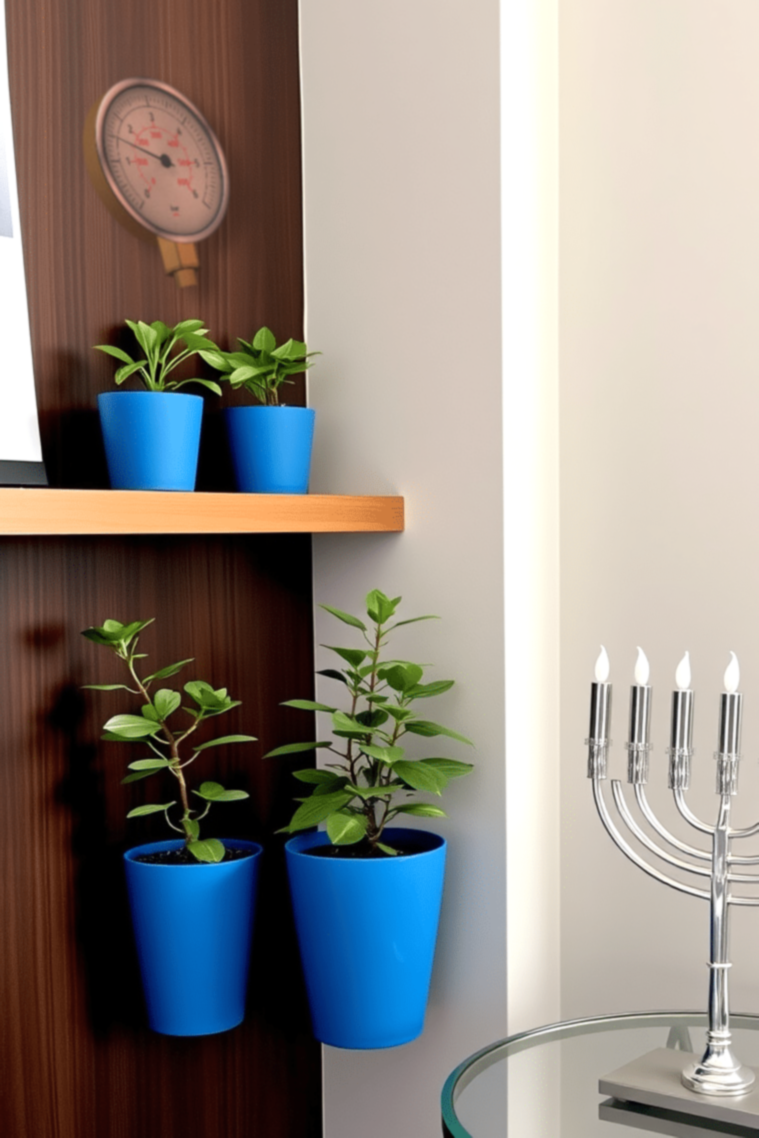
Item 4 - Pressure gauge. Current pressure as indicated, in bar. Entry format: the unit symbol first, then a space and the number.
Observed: bar 1.5
